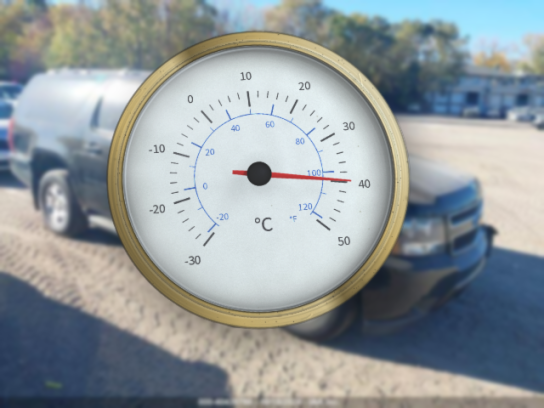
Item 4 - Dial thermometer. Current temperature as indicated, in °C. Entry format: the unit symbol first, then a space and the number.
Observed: °C 40
